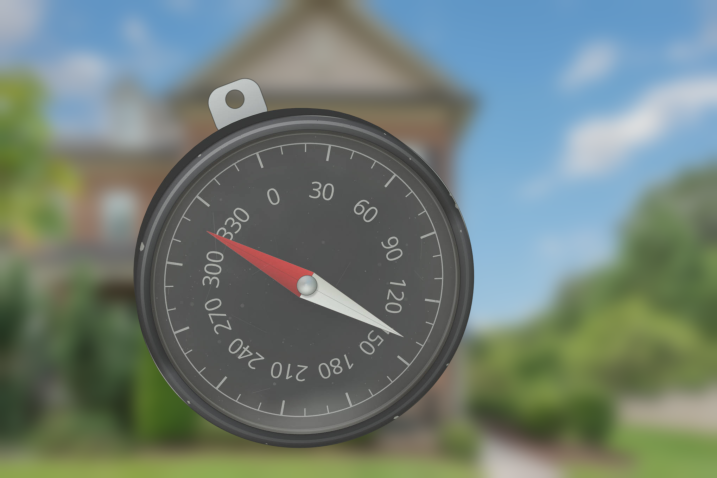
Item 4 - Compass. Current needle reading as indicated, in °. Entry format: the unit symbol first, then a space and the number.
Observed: ° 320
